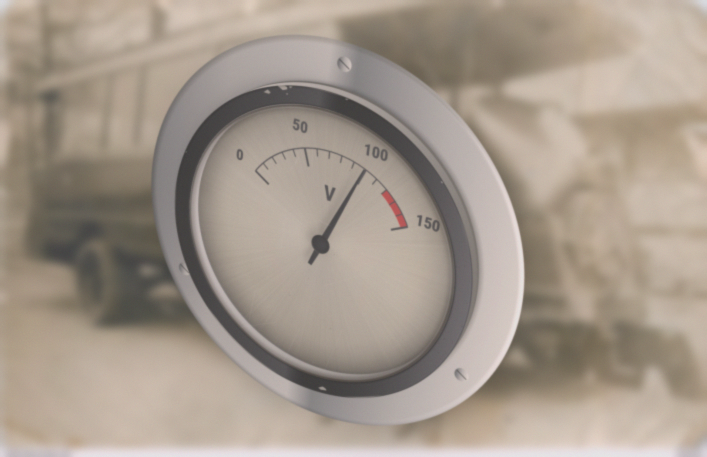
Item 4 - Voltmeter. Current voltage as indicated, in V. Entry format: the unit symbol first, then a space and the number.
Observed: V 100
